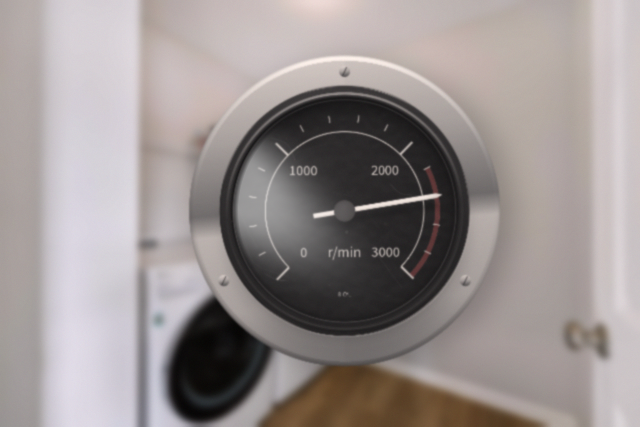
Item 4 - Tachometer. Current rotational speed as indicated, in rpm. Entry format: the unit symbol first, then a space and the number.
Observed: rpm 2400
